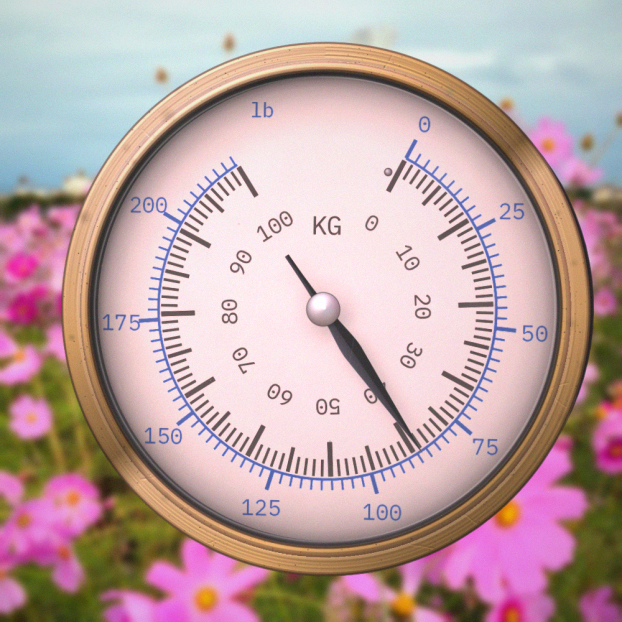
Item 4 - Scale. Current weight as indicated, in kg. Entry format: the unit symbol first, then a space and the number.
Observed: kg 39
